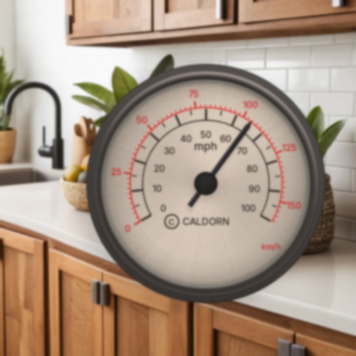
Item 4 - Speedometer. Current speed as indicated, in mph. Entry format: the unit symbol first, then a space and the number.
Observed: mph 65
